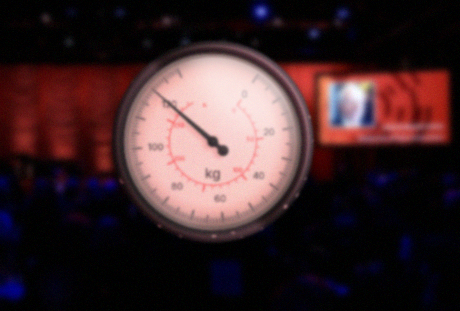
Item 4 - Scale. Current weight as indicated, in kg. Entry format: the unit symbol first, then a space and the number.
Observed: kg 120
